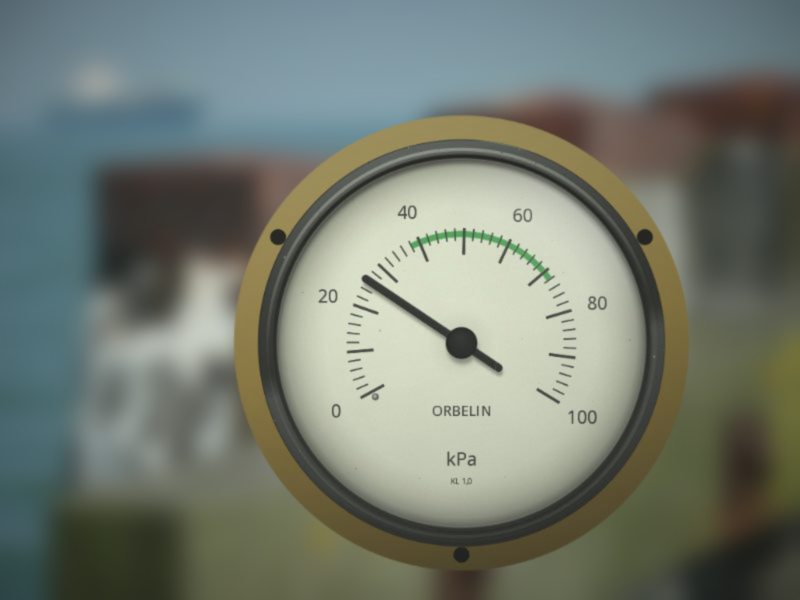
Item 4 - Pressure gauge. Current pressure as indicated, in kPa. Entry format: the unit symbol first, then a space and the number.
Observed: kPa 26
